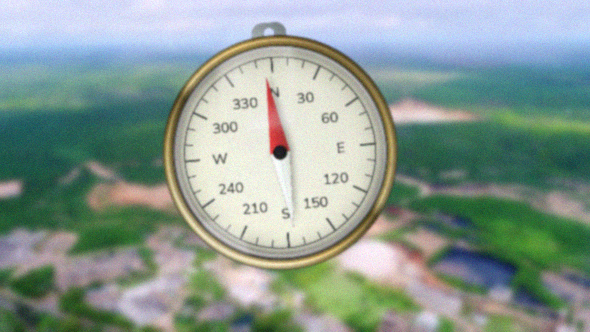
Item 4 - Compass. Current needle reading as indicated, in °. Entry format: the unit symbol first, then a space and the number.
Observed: ° 355
